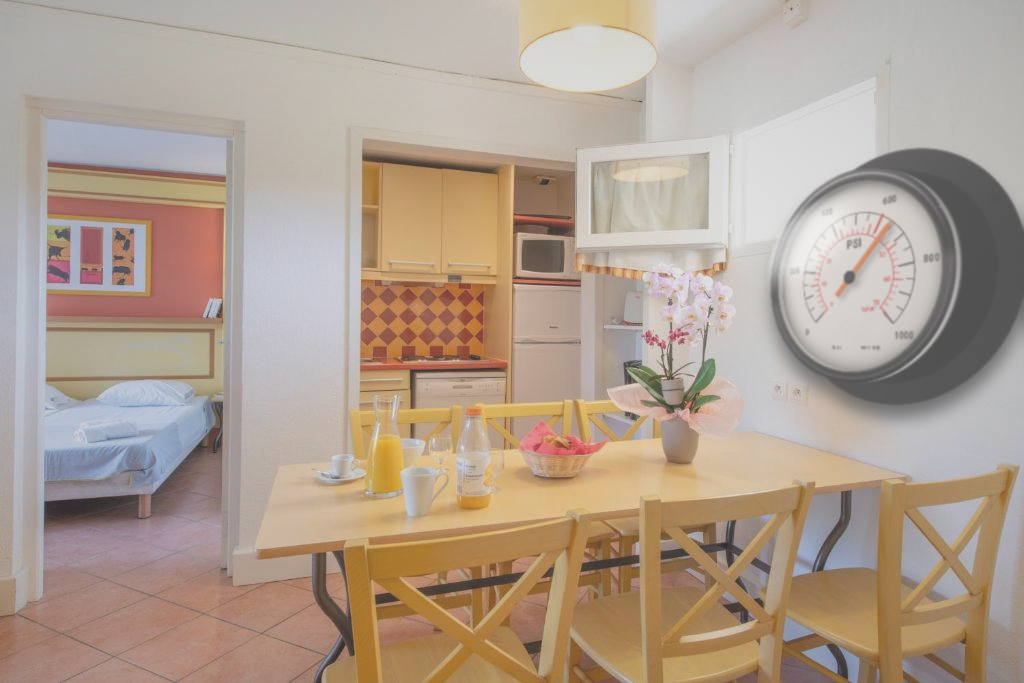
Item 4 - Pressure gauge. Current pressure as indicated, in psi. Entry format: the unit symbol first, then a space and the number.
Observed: psi 650
